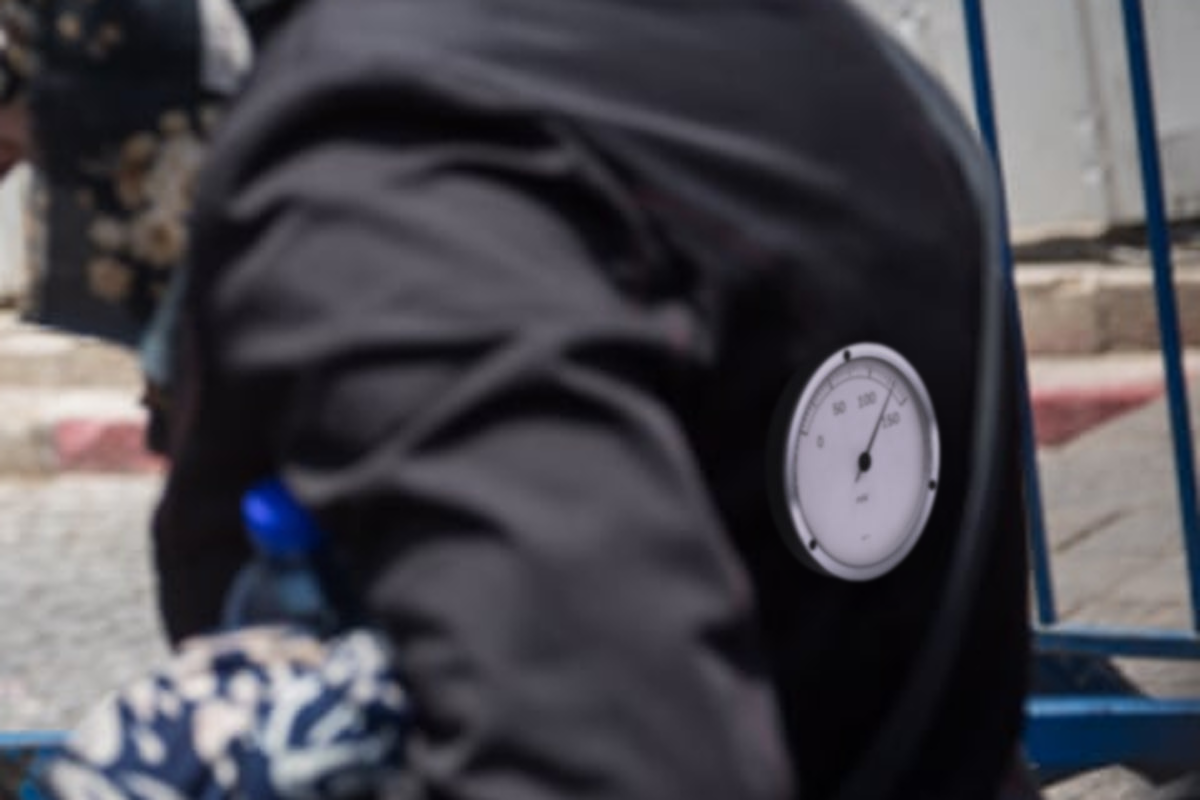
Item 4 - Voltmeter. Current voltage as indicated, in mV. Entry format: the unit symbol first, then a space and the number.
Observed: mV 125
